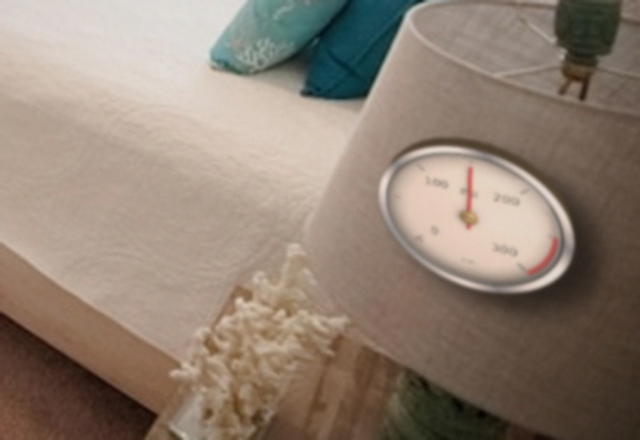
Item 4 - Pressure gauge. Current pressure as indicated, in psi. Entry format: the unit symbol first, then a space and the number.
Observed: psi 150
